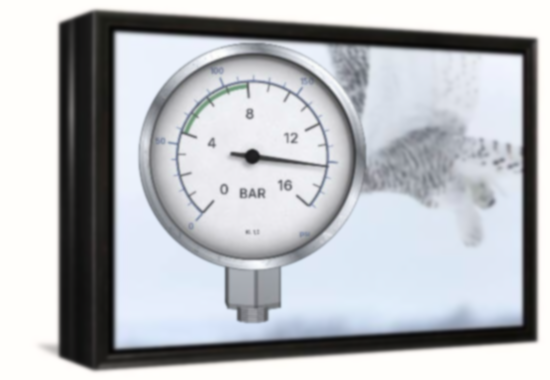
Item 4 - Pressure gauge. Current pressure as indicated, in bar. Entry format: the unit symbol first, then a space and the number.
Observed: bar 14
